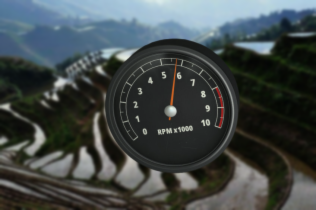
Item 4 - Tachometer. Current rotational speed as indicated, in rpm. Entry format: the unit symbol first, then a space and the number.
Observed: rpm 5750
